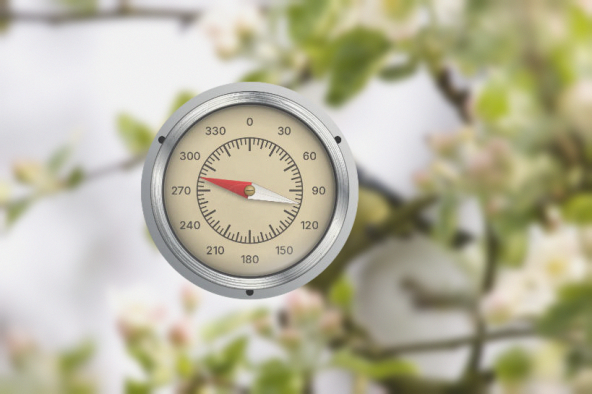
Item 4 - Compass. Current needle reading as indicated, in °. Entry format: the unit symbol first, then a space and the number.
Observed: ° 285
